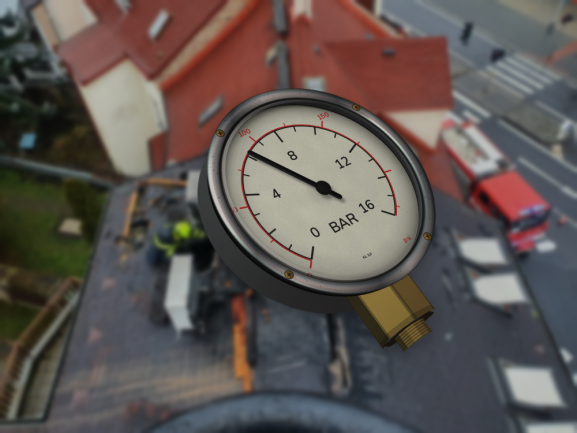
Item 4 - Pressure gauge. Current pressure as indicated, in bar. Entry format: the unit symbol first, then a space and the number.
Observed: bar 6
